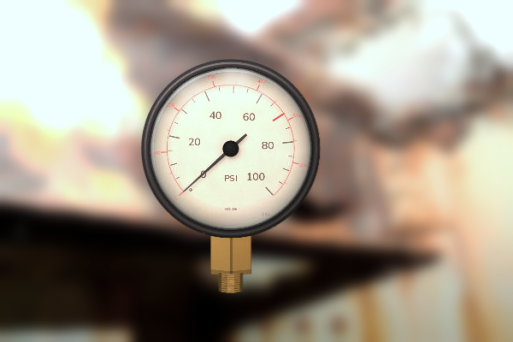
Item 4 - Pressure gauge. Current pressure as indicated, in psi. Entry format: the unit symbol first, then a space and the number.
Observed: psi 0
